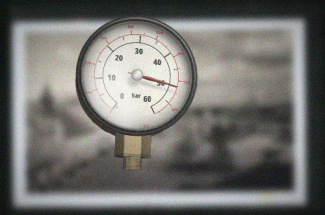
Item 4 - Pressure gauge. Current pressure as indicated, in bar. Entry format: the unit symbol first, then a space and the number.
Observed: bar 50
